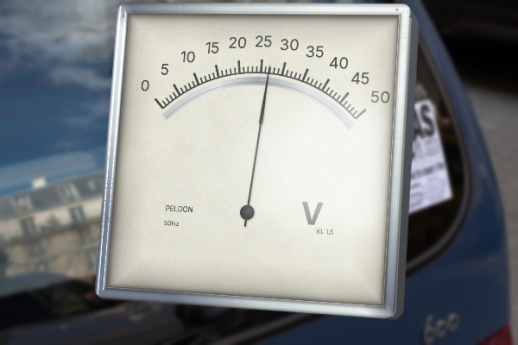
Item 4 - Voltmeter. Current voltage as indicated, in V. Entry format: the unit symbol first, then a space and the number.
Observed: V 27
